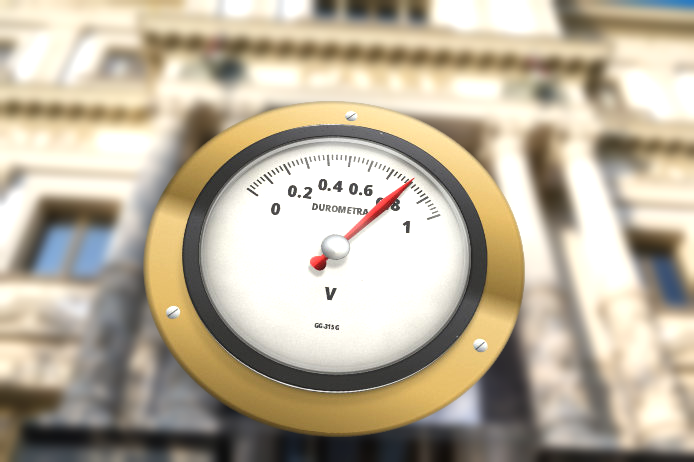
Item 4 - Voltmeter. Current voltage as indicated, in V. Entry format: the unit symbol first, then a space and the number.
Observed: V 0.8
